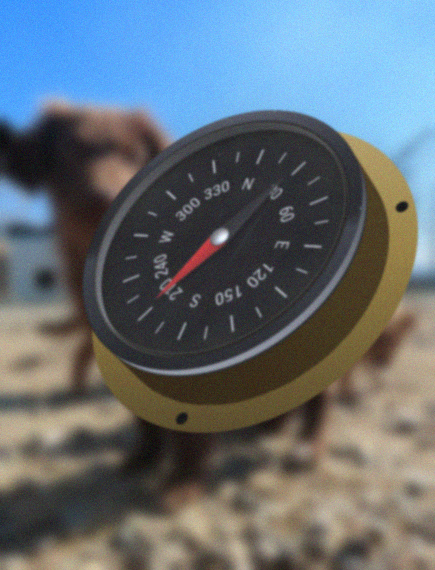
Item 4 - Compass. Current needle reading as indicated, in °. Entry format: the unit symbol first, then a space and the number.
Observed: ° 210
